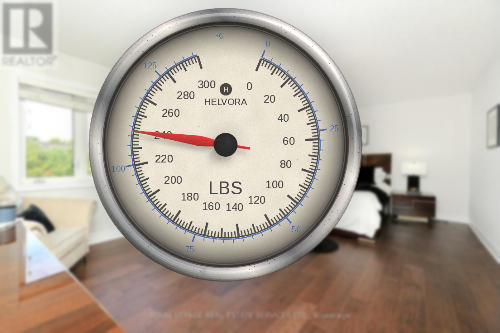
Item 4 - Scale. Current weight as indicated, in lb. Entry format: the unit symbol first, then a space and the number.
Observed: lb 240
